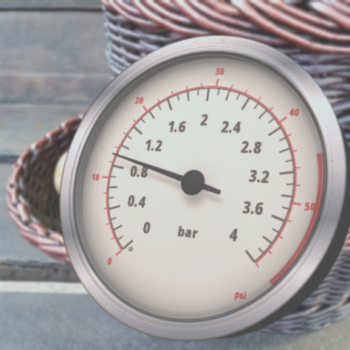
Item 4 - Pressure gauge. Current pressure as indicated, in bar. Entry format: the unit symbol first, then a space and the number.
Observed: bar 0.9
